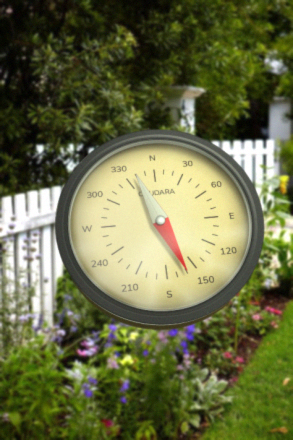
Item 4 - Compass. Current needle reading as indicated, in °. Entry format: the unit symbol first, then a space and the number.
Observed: ° 160
